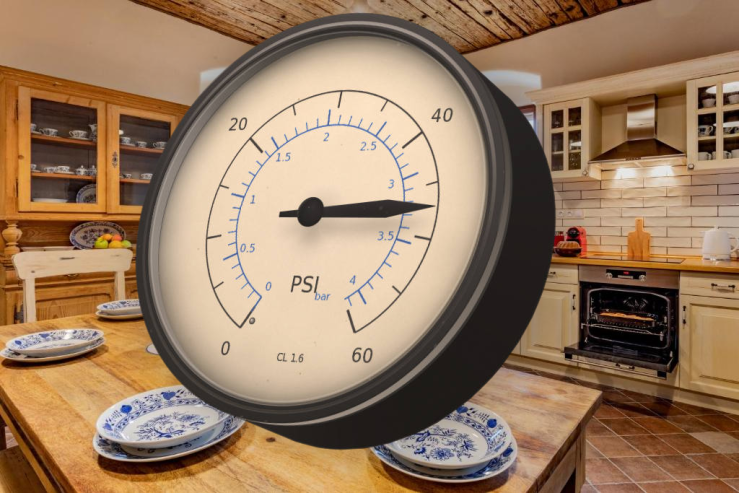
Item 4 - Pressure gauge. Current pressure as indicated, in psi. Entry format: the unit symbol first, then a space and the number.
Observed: psi 47.5
